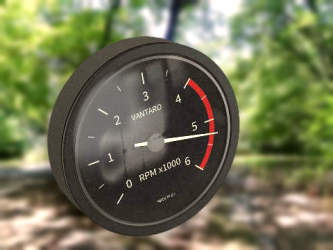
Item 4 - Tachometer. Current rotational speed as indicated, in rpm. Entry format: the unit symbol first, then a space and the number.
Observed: rpm 5250
